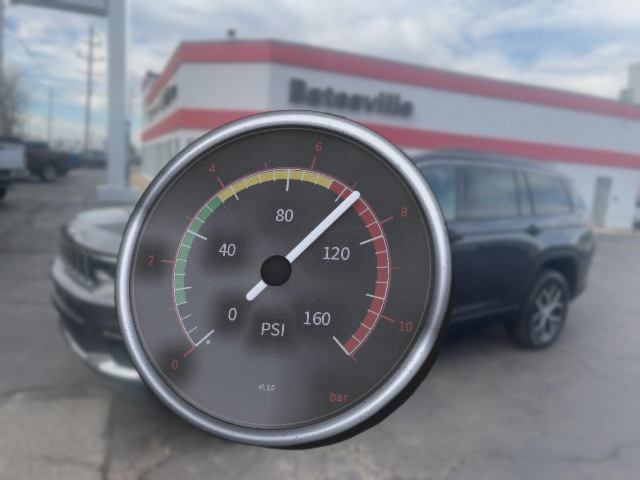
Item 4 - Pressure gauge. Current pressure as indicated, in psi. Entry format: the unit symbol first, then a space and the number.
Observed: psi 105
